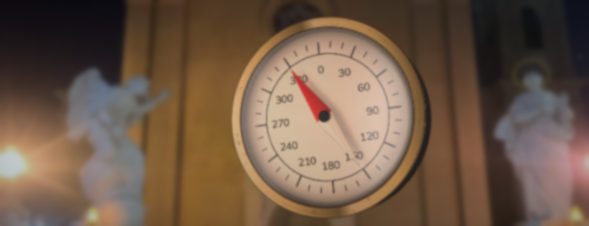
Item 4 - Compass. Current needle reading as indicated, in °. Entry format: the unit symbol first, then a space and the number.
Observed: ° 330
